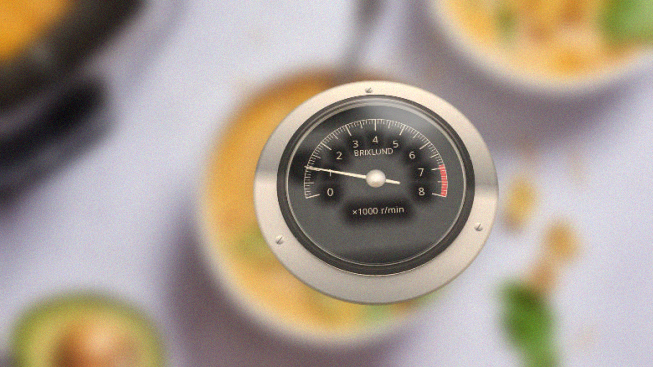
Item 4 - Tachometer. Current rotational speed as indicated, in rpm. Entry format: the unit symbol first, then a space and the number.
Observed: rpm 1000
